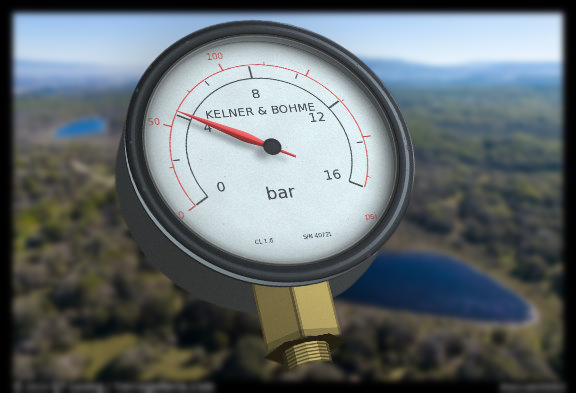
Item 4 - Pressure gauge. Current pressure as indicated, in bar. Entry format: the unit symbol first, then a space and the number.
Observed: bar 4
